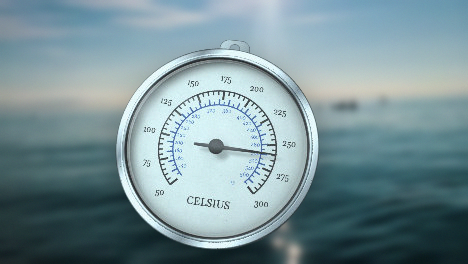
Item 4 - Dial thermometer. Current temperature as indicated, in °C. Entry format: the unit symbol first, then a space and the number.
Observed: °C 260
